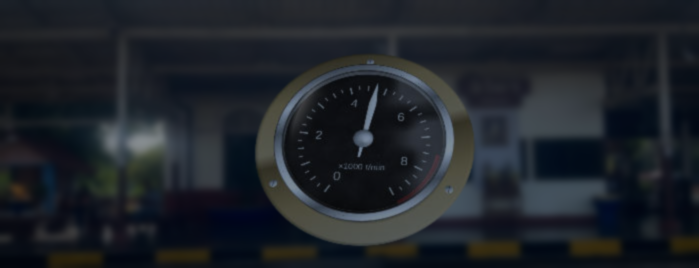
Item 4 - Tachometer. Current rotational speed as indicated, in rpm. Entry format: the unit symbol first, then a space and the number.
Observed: rpm 4750
